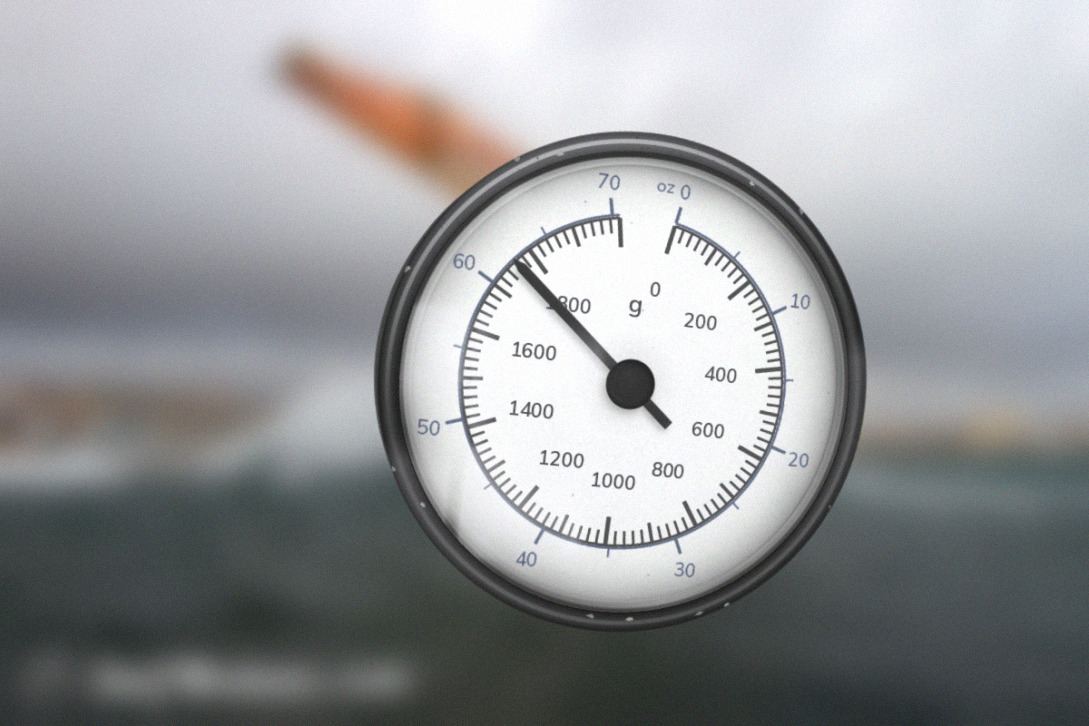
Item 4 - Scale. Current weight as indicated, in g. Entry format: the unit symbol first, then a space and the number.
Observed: g 1760
